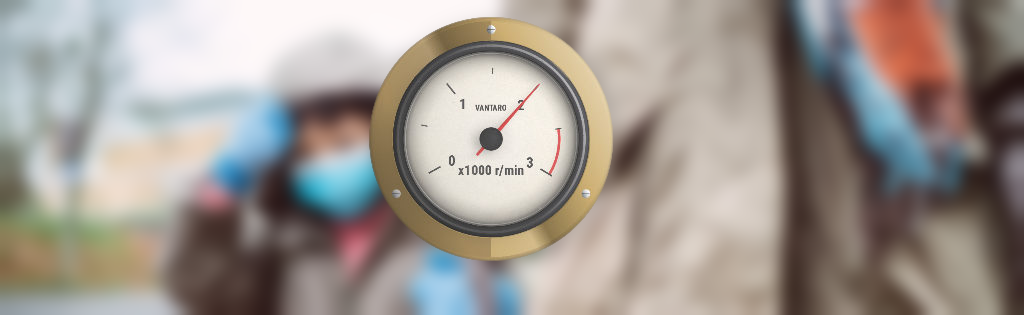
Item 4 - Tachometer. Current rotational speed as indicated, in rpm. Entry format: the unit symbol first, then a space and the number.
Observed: rpm 2000
